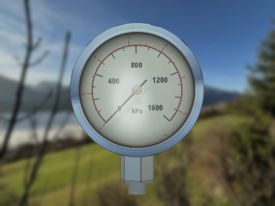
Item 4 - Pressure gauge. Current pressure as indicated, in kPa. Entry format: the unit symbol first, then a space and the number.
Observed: kPa 0
